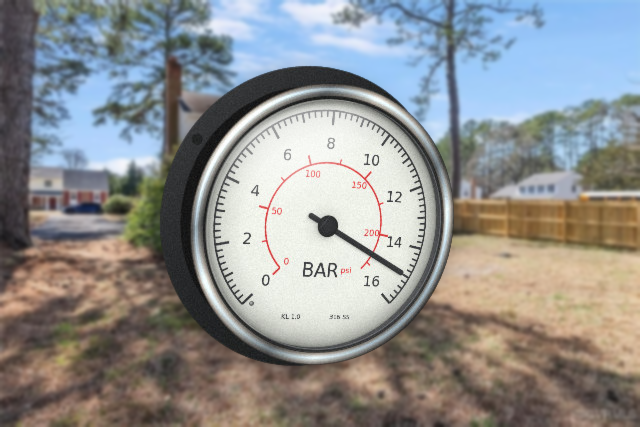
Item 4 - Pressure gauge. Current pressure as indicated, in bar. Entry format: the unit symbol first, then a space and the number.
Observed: bar 15
